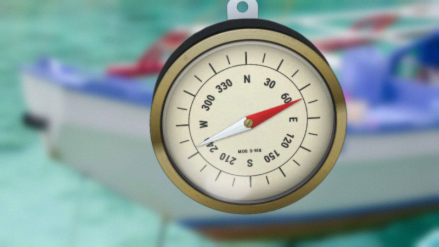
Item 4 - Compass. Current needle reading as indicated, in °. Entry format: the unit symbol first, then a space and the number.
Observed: ° 67.5
